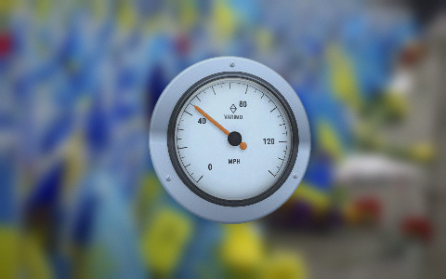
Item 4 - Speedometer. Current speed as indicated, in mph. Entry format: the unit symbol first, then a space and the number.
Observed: mph 45
